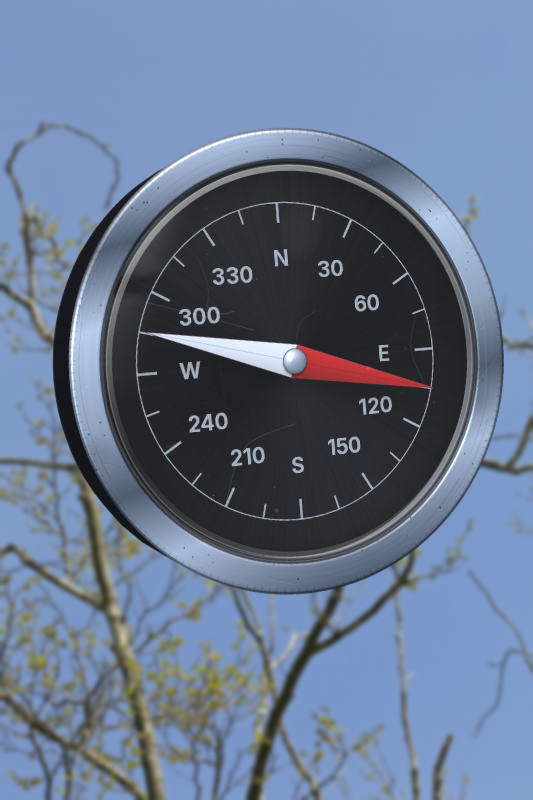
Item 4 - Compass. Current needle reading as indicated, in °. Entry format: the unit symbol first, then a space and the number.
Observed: ° 105
